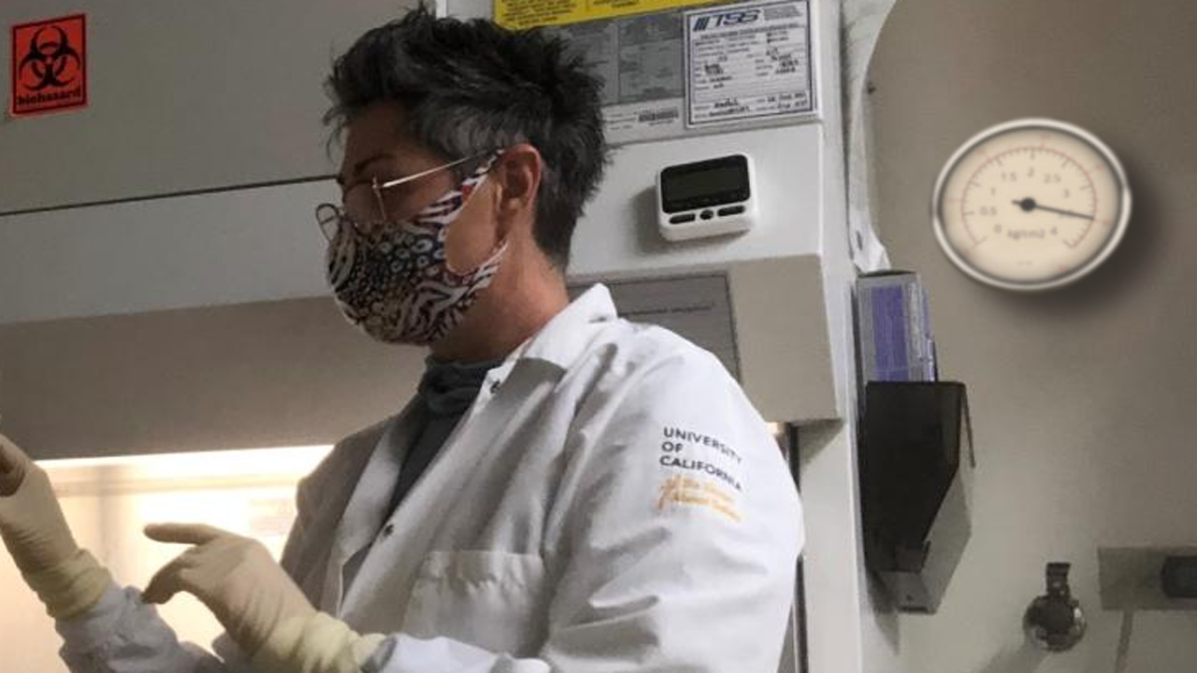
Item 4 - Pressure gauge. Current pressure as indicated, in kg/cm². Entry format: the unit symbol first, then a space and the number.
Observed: kg/cm² 3.5
